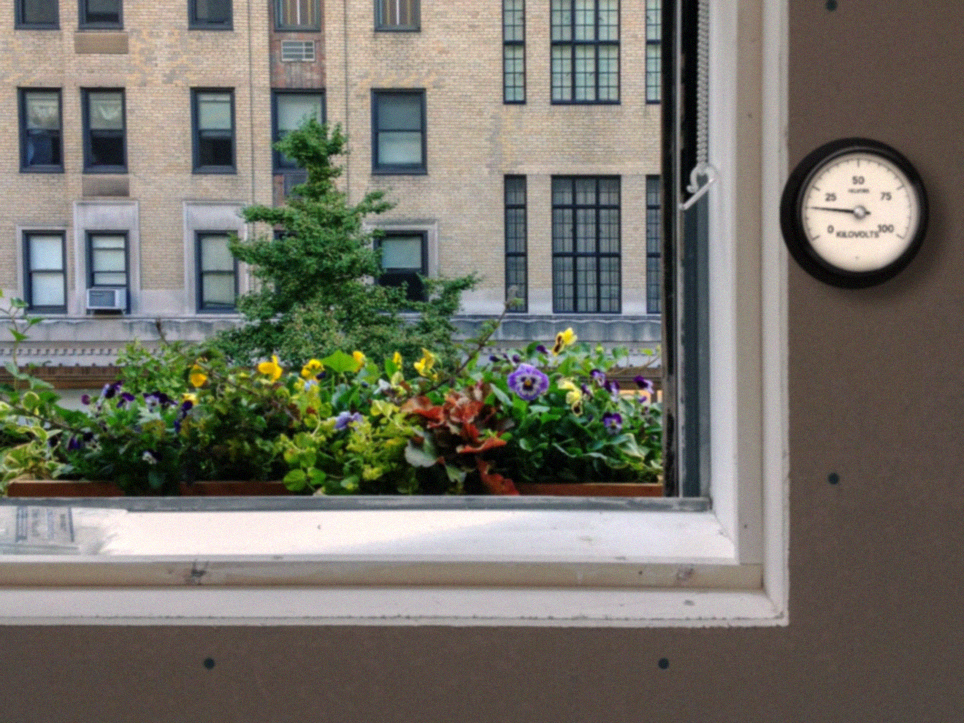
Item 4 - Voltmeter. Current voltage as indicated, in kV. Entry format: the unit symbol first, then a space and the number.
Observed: kV 15
